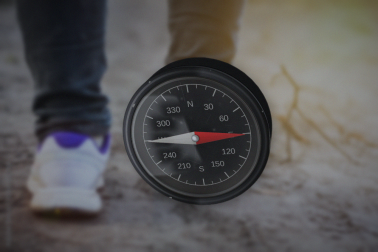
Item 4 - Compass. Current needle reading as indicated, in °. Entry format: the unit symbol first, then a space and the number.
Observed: ° 90
